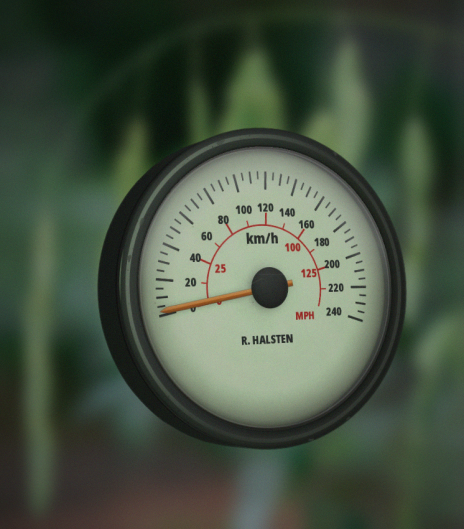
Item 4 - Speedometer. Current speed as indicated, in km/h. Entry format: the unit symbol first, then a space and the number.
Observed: km/h 2.5
